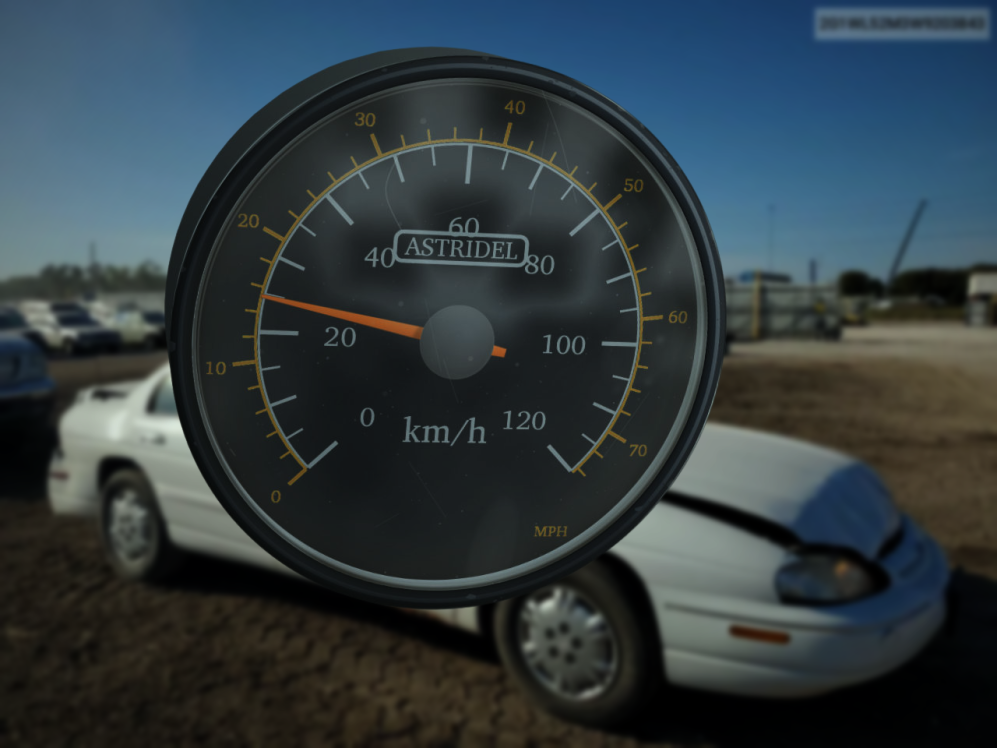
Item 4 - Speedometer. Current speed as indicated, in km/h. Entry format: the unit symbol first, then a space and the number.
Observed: km/h 25
